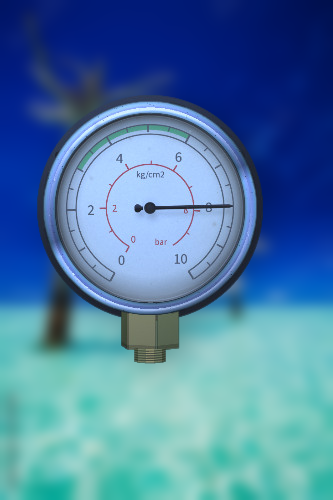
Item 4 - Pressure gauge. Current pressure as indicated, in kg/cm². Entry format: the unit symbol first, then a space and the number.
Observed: kg/cm² 8
